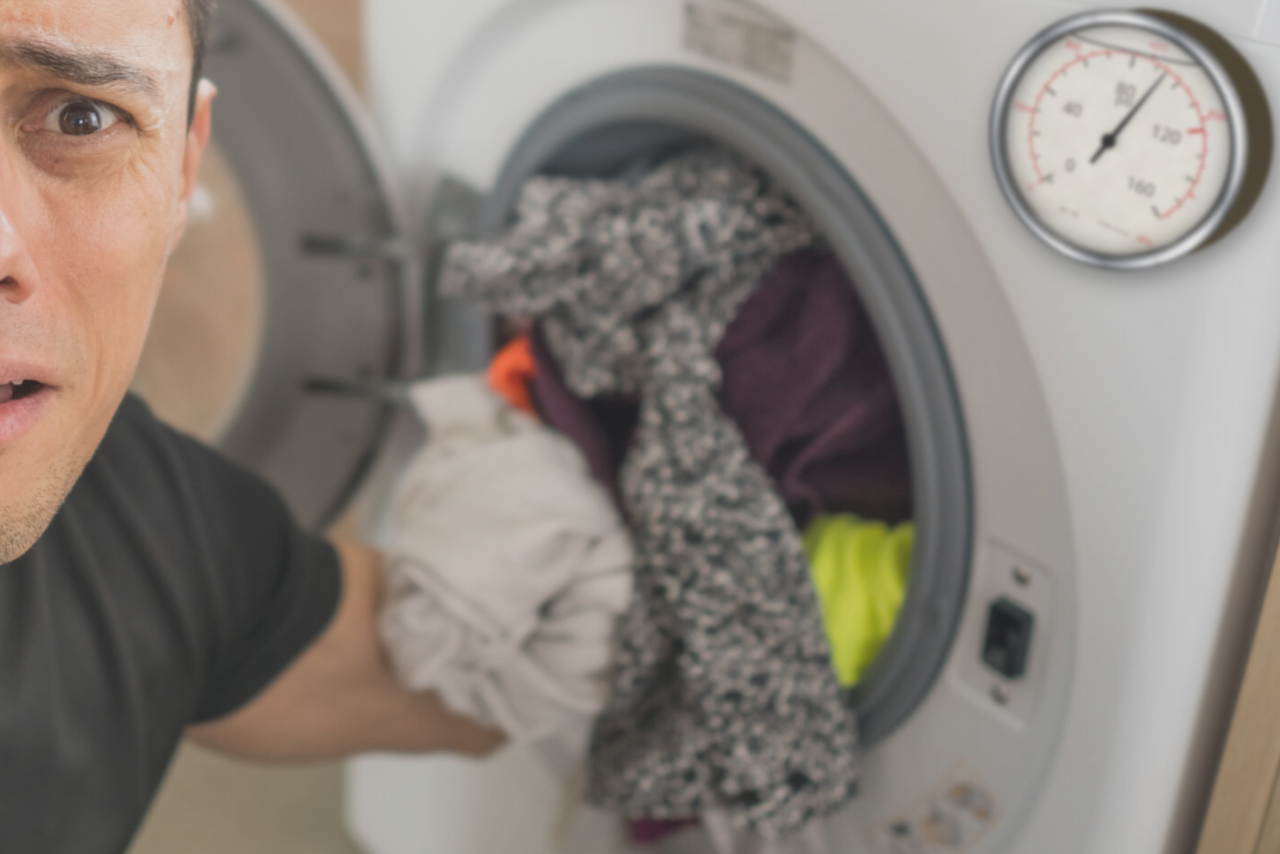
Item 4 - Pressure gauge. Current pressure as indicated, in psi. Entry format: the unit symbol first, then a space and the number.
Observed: psi 95
